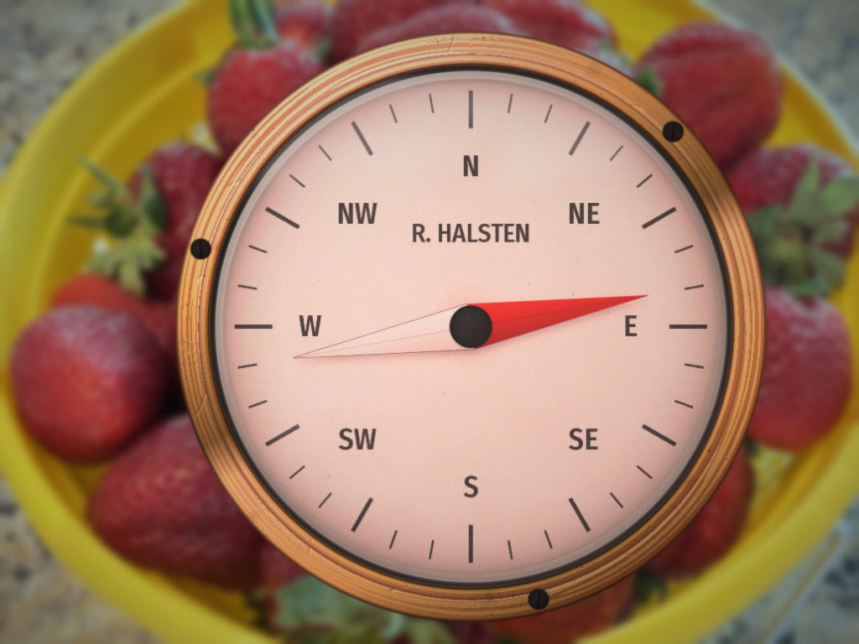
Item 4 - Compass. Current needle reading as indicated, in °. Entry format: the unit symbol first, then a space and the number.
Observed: ° 80
